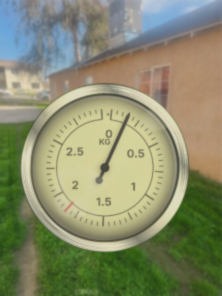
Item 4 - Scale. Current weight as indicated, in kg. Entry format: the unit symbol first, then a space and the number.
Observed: kg 0.15
